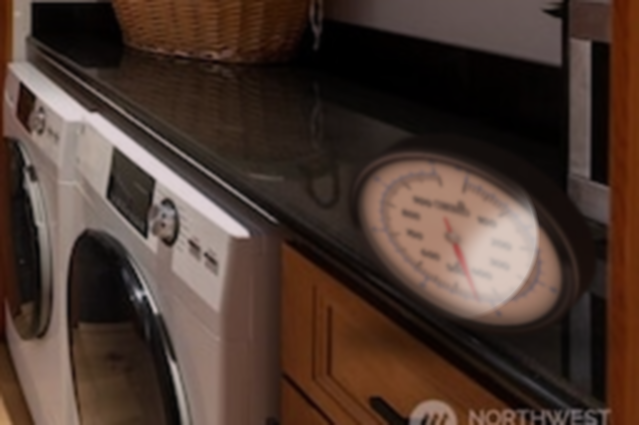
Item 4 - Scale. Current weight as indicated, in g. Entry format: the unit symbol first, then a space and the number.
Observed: g 450
